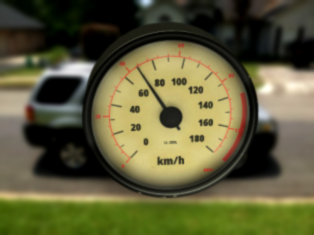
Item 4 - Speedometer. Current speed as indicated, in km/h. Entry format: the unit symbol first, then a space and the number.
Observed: km/h 70
